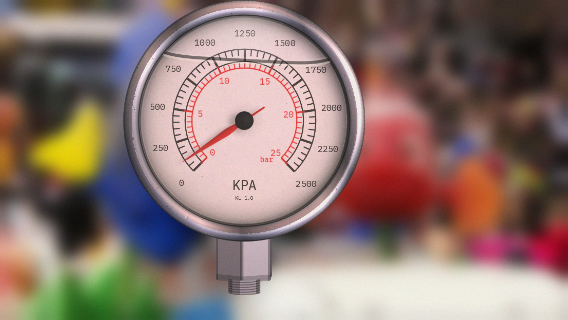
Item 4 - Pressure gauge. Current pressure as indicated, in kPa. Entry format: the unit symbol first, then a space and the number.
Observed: kPa 100
